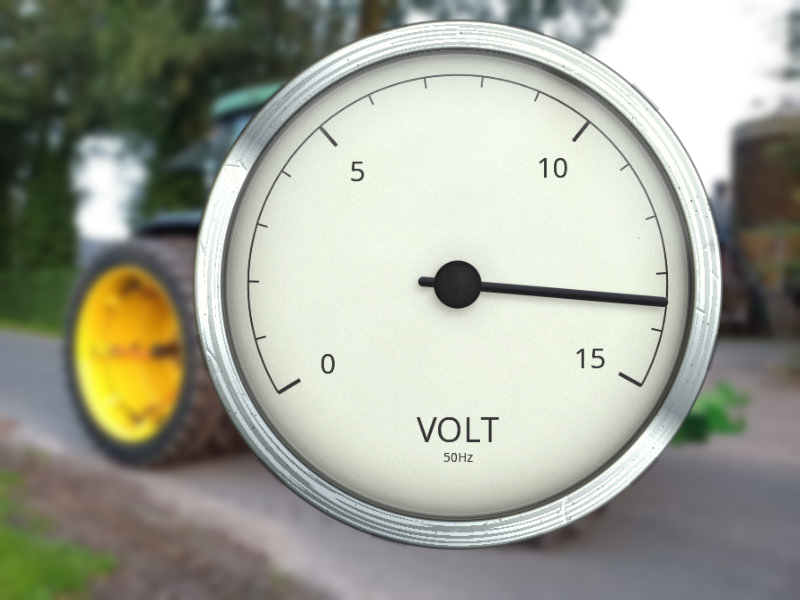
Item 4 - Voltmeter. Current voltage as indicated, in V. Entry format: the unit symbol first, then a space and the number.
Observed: V 13.5
